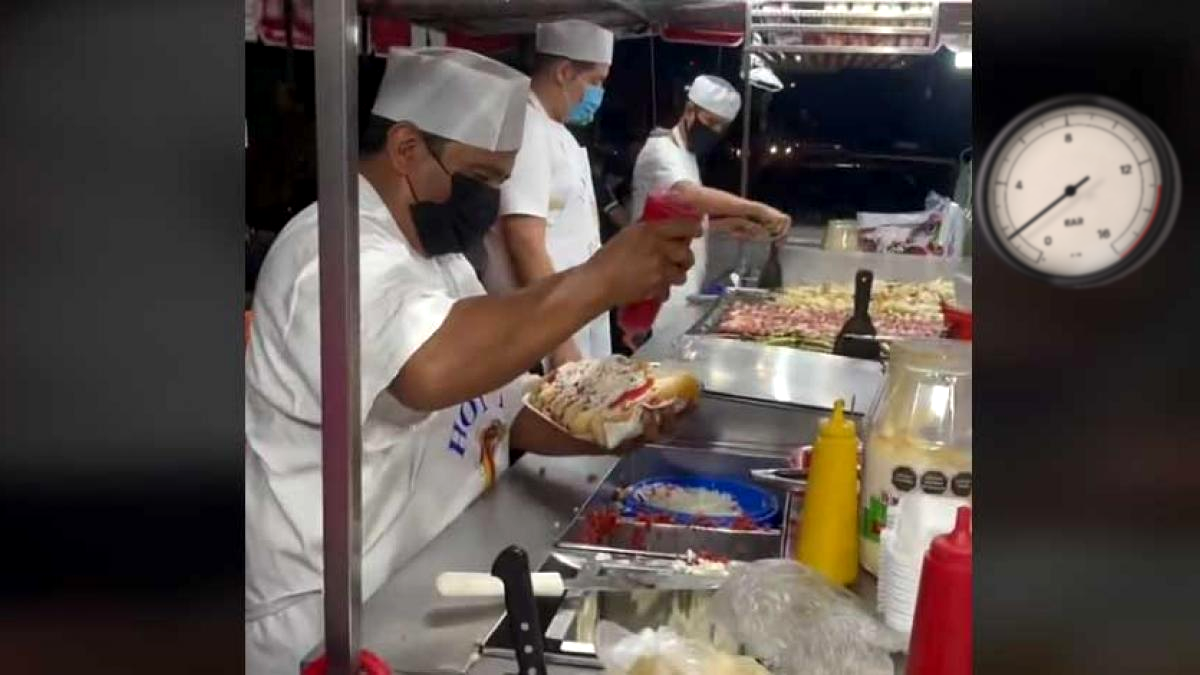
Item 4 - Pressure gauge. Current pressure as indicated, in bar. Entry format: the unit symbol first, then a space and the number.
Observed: bar 1.5
